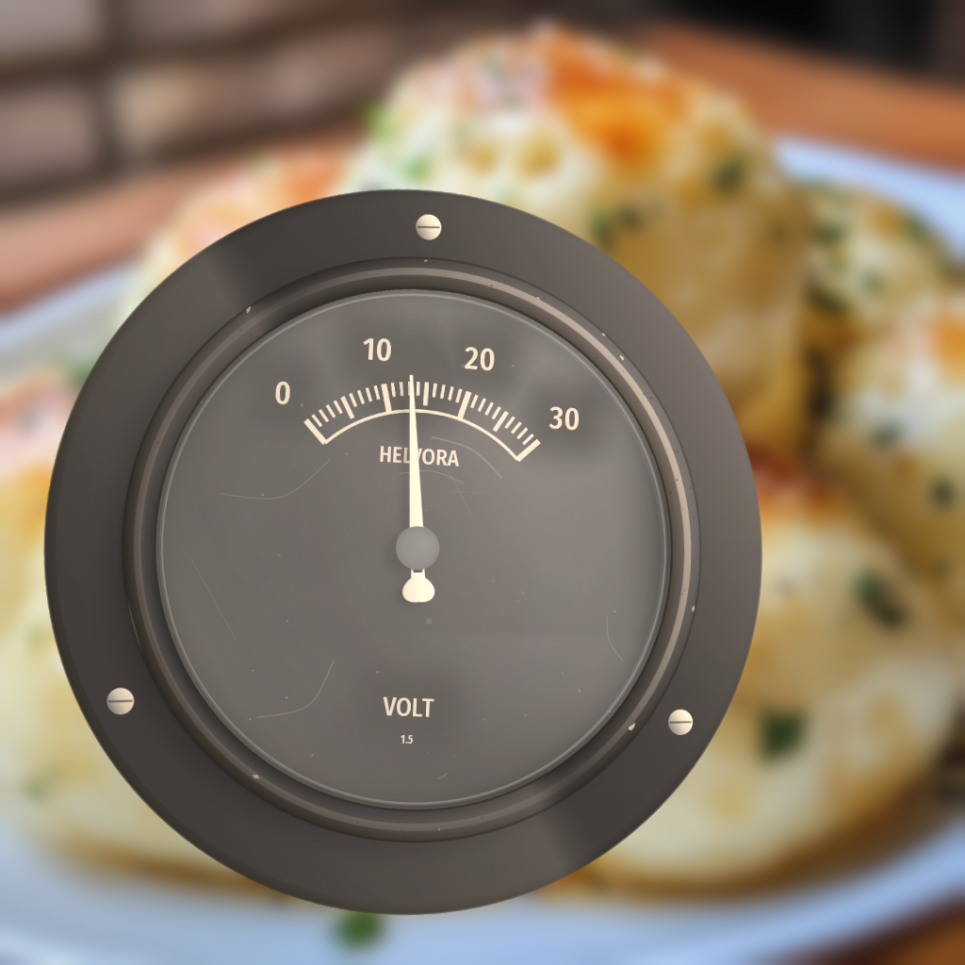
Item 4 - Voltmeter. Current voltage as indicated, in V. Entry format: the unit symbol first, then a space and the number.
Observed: V 13
